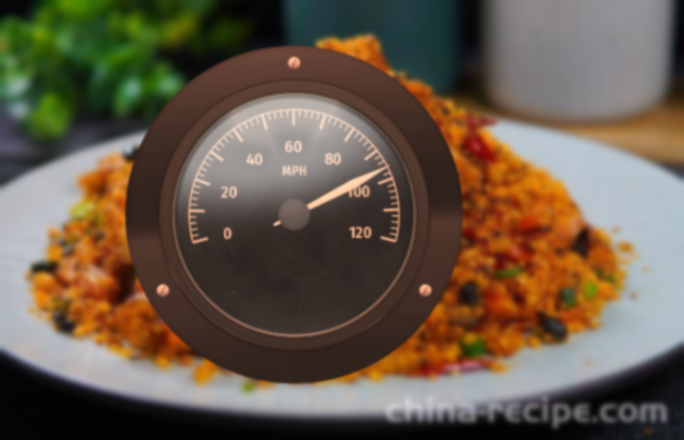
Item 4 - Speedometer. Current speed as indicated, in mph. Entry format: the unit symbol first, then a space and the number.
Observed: mph 96
